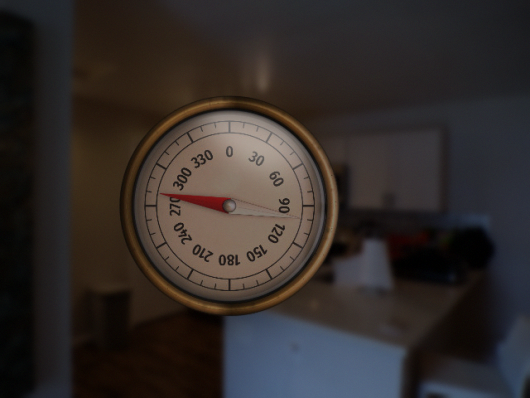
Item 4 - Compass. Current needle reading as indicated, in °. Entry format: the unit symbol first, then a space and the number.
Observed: ° 280
